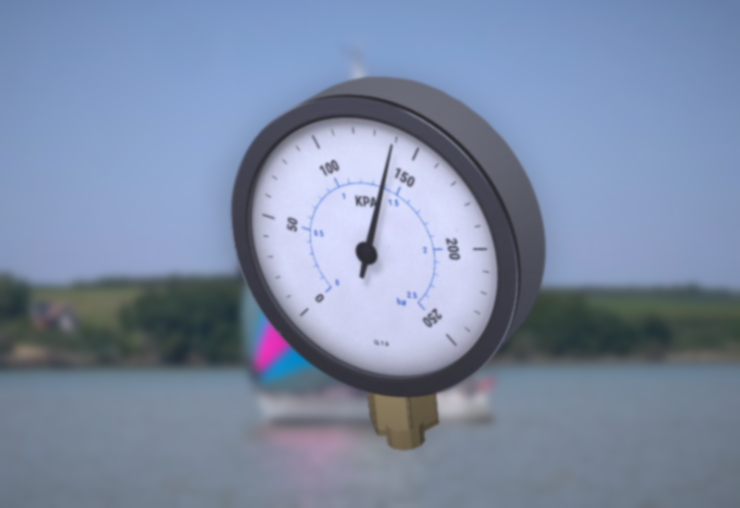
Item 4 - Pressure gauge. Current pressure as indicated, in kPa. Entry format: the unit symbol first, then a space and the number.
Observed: kPa 140
